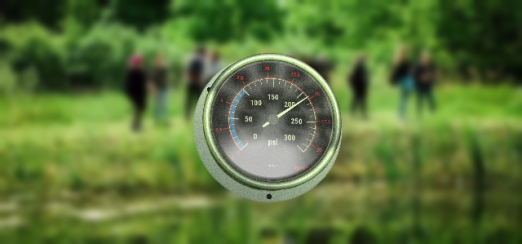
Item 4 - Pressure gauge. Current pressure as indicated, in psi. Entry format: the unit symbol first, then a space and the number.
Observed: psi 210
